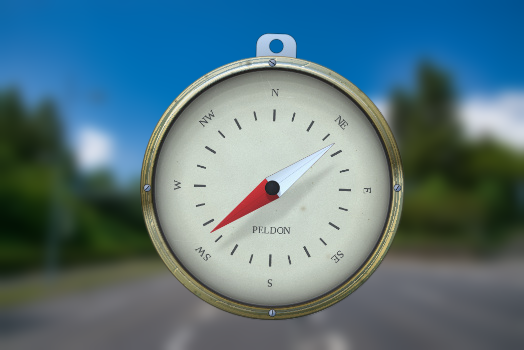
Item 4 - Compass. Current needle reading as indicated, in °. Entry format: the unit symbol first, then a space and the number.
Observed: ° 232.5
